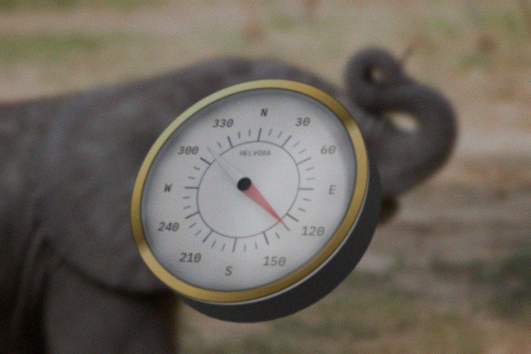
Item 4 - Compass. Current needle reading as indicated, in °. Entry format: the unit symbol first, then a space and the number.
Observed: ° 130
